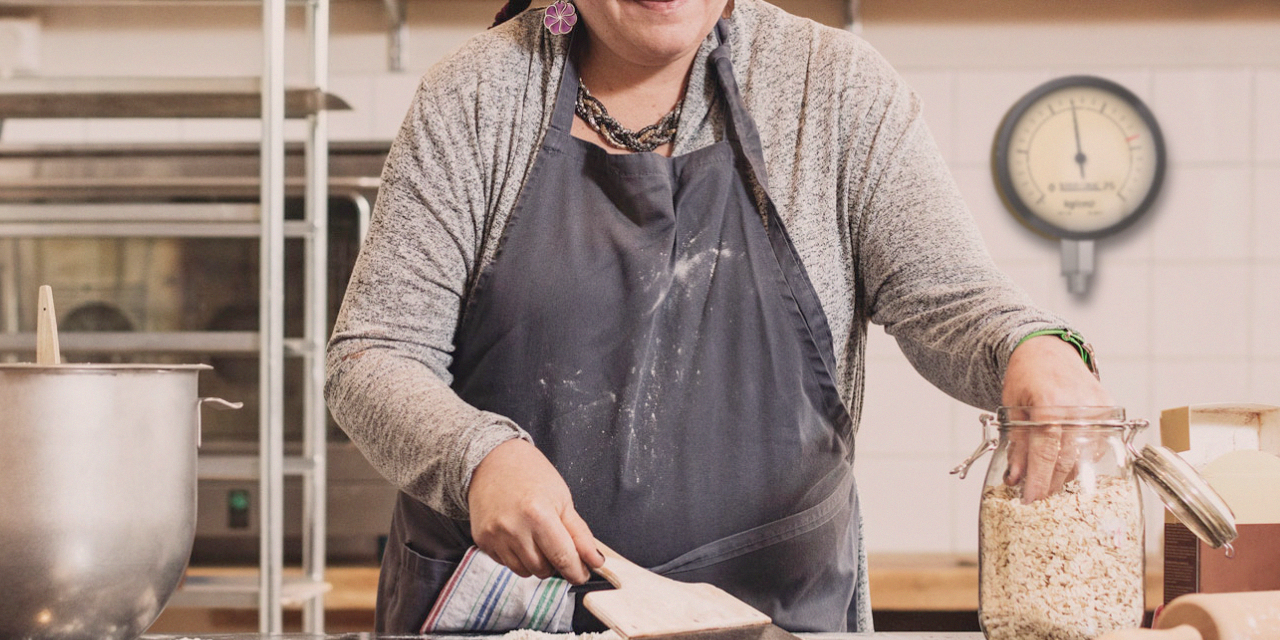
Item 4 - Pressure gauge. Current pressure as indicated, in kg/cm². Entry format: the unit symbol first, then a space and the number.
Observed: kg/cm² 12
